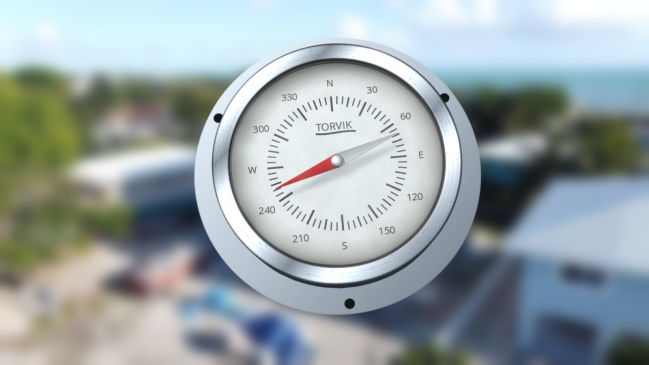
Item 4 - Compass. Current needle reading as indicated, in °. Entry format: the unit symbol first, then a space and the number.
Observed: ° 250
